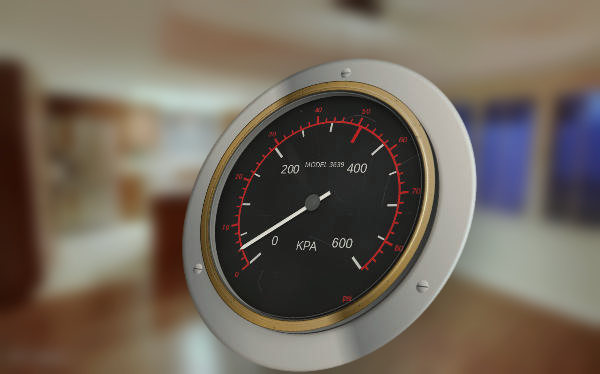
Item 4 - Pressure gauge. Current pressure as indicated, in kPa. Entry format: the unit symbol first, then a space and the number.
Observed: kPa 25
